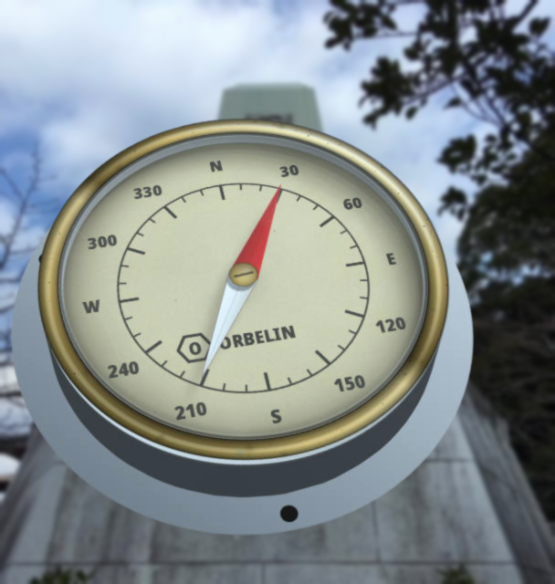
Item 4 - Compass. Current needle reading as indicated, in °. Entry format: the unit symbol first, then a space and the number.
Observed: ° 30
